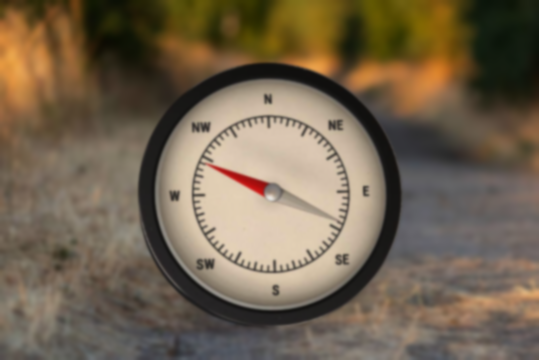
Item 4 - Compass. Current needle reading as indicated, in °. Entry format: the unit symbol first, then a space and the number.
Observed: ° 295
